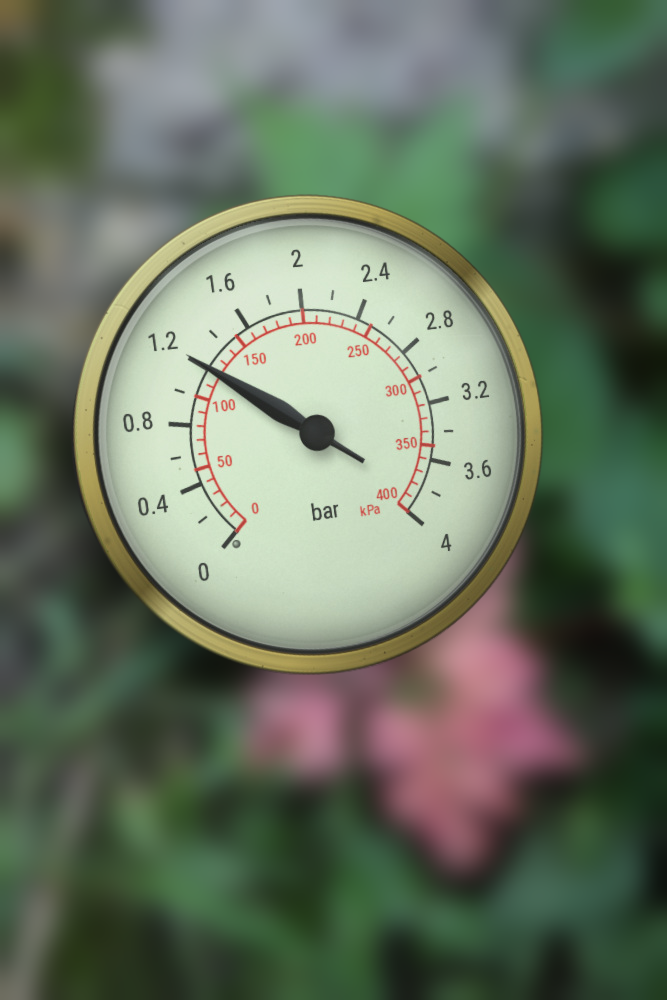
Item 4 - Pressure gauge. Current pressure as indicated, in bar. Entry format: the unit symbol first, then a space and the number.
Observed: bar 1.2
